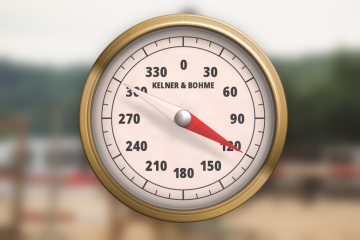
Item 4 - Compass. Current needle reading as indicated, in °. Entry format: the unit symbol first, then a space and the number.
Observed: ° 120
